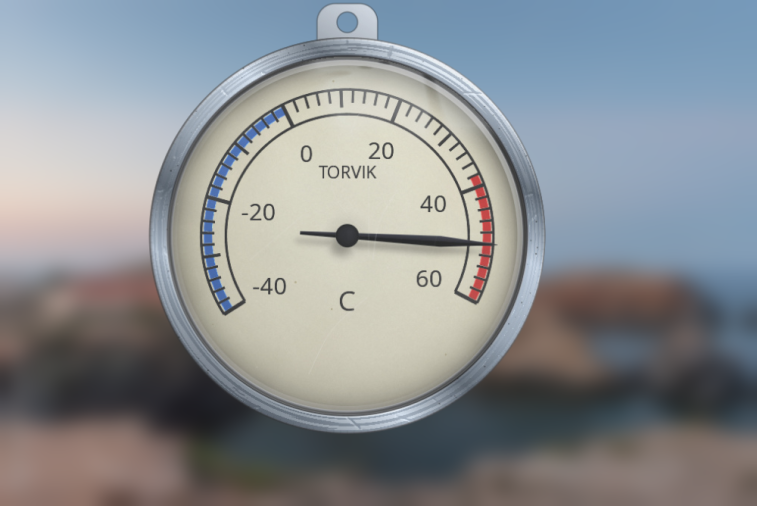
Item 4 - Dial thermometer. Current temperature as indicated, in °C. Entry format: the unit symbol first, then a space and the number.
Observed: °C 50
